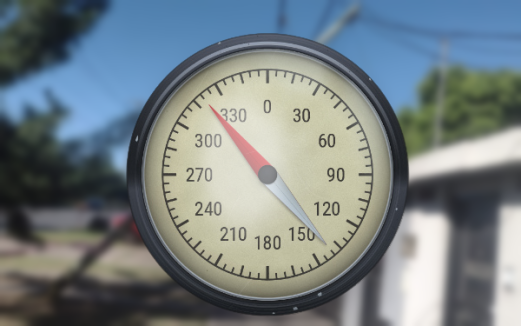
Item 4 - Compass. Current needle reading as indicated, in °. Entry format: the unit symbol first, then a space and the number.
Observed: ° 320
